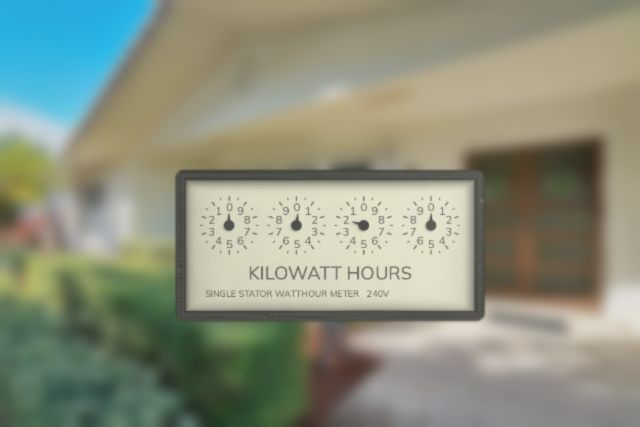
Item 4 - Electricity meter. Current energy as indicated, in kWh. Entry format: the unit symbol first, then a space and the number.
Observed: kWh 20
